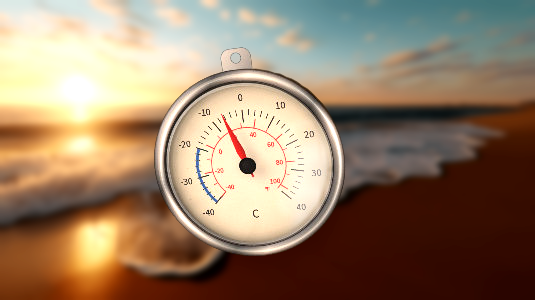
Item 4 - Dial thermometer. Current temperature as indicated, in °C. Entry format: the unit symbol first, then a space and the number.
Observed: °C -6
